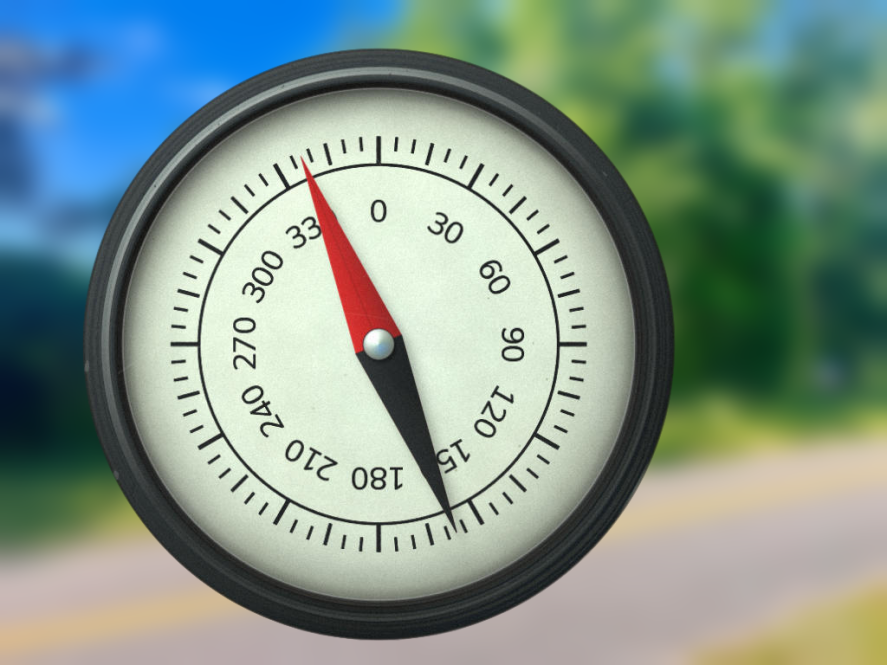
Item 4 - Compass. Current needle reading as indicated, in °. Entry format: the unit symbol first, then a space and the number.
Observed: ° 337.5
